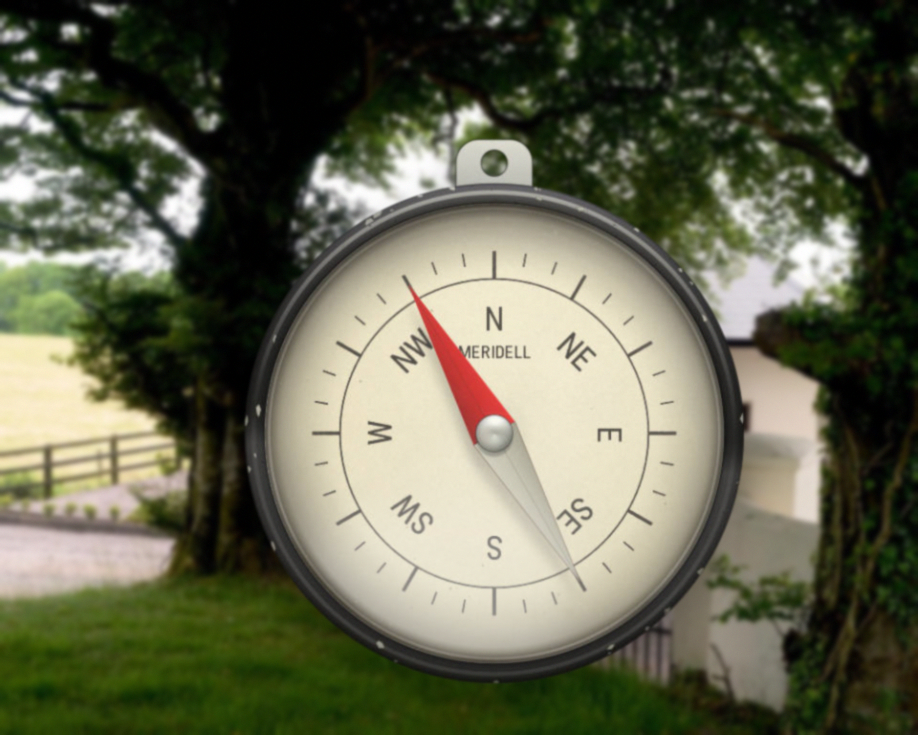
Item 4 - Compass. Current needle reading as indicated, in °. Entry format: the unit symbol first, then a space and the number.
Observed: ° 330
